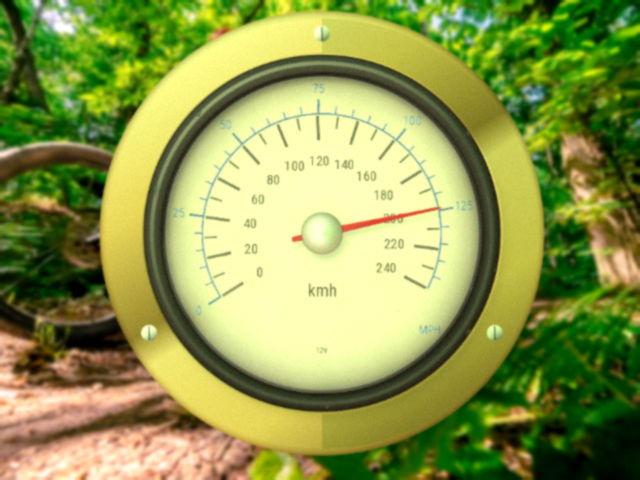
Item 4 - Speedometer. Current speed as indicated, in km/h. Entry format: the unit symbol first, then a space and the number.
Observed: km/h 200
